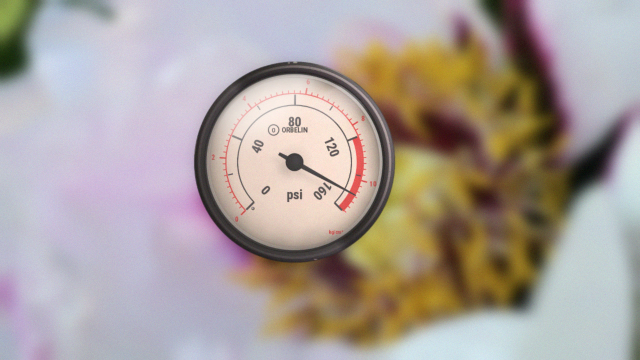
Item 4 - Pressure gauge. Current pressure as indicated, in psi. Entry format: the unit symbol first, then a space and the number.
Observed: psi 150
